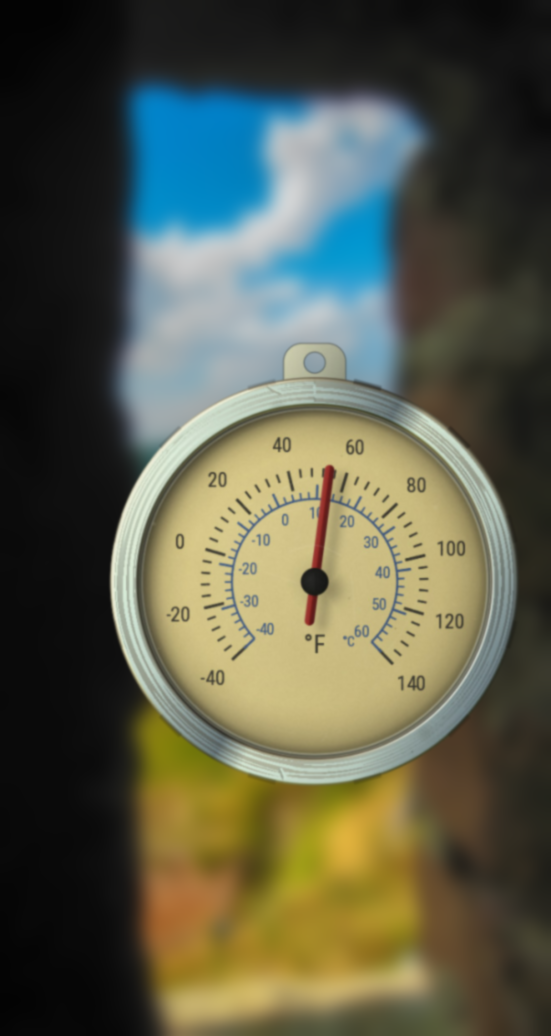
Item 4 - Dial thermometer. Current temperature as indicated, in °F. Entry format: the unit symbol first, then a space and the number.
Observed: °F 54
